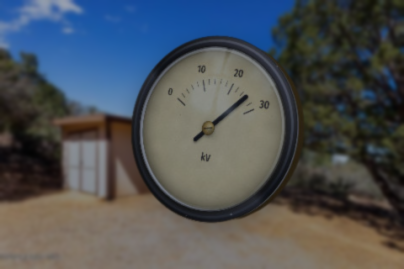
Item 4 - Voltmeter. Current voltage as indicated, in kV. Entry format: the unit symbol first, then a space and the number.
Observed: kV 26
